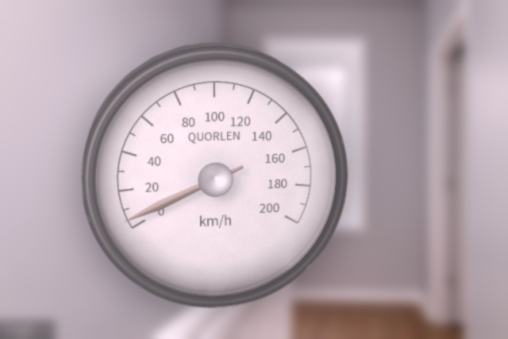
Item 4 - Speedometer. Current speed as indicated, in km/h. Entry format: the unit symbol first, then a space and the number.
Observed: km/h 5
